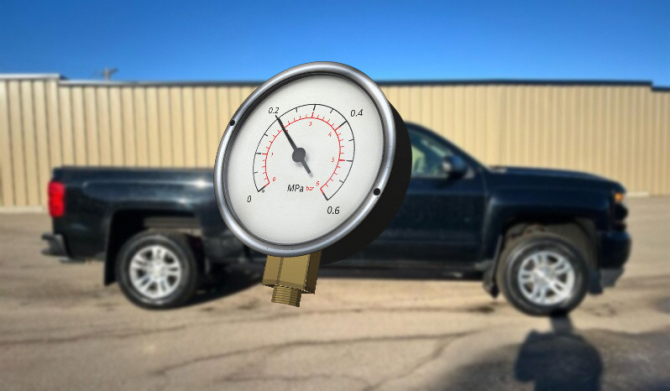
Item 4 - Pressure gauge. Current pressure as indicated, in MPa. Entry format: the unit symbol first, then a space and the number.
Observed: MPa 0.2
